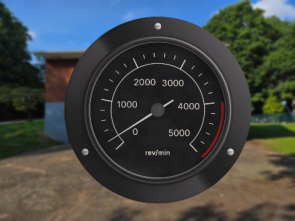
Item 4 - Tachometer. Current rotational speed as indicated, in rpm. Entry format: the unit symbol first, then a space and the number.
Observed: rpm 200
